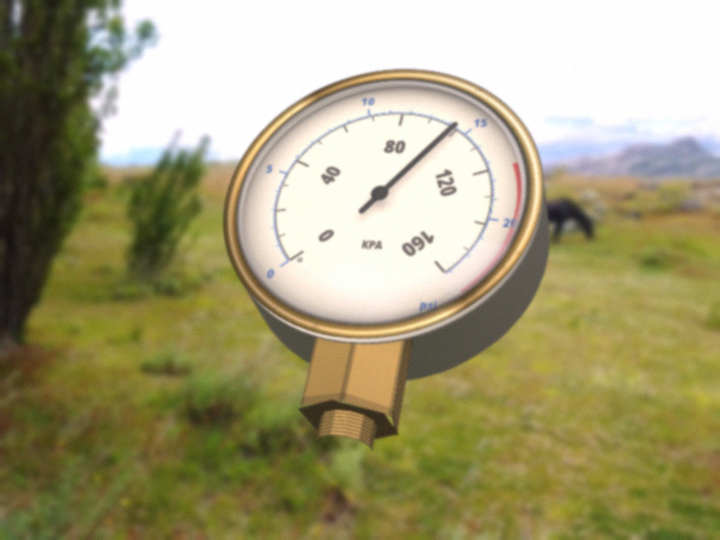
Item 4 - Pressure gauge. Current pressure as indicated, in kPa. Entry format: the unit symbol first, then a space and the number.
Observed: kPa 100
